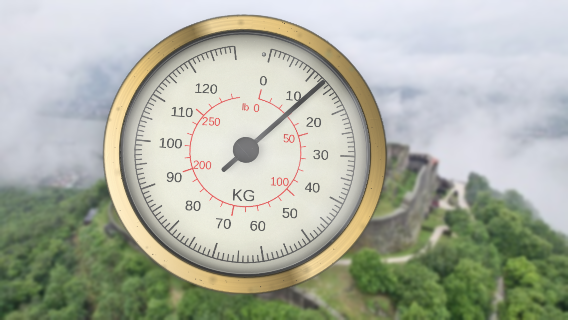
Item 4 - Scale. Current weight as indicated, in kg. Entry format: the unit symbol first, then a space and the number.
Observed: kg 13
